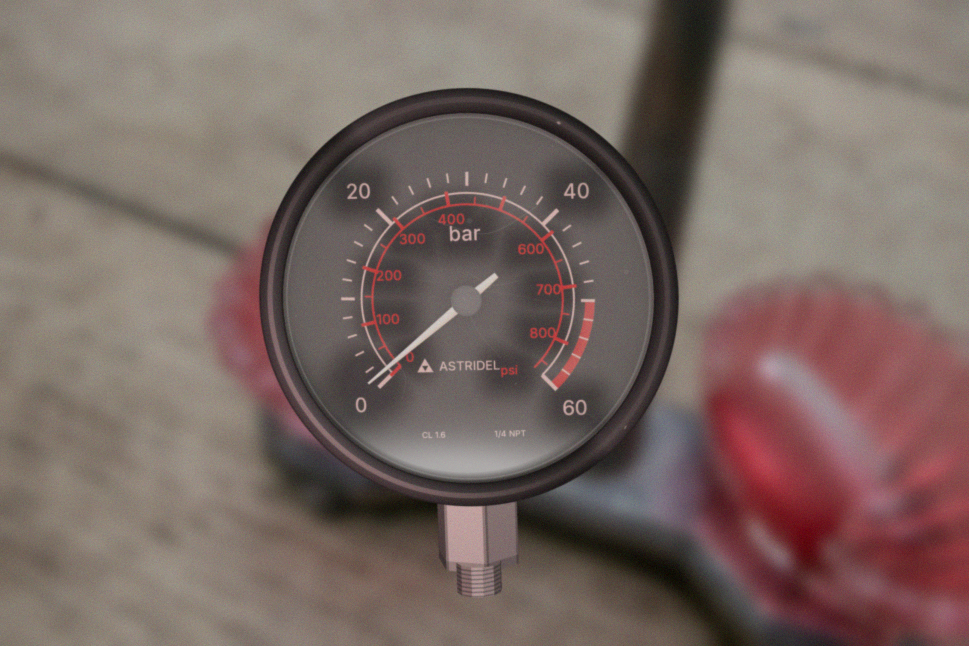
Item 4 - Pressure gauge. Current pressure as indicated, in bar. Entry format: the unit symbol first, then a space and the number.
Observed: bar 1
